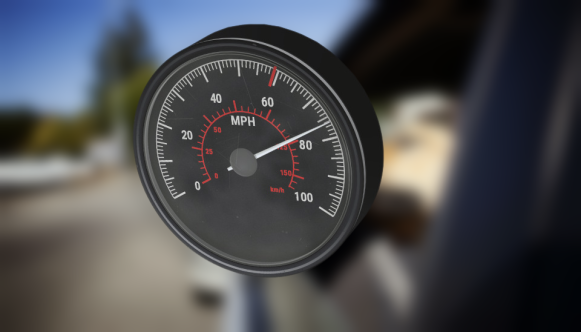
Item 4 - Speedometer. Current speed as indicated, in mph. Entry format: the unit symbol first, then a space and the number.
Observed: mph 76
